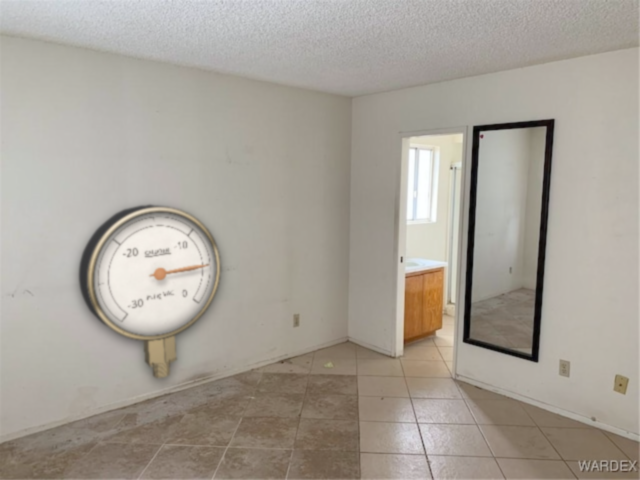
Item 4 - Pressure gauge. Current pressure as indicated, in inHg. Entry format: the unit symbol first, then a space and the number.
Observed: inHg -5
